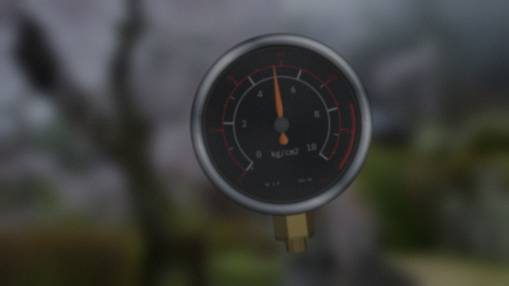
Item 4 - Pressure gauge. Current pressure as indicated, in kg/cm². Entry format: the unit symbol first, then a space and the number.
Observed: kg/cm² 5
